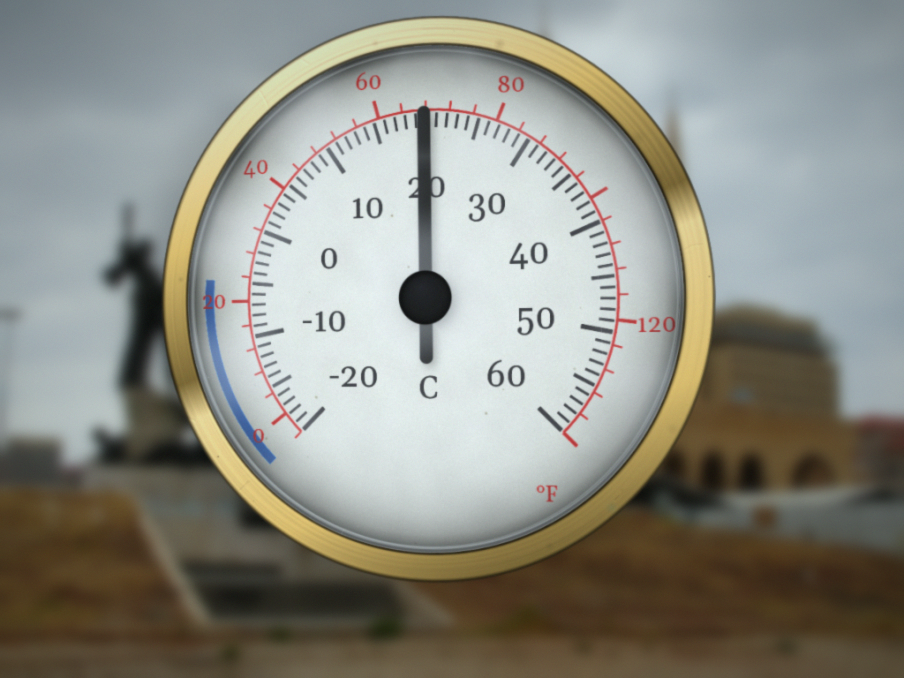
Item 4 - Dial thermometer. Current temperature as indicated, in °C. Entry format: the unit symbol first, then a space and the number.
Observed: °C 20
